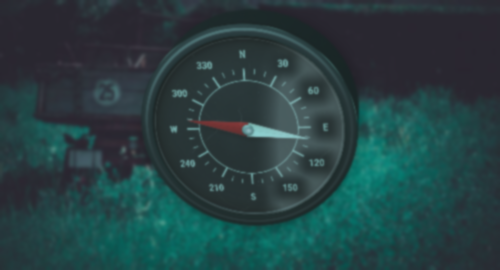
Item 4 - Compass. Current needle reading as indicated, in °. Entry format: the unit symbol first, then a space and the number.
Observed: ° 280
